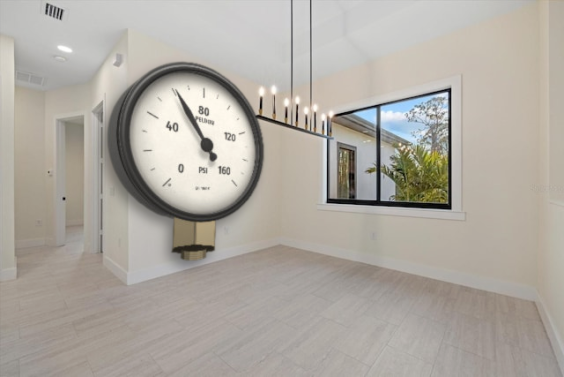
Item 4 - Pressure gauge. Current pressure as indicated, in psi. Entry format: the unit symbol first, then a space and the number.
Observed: psi 60
